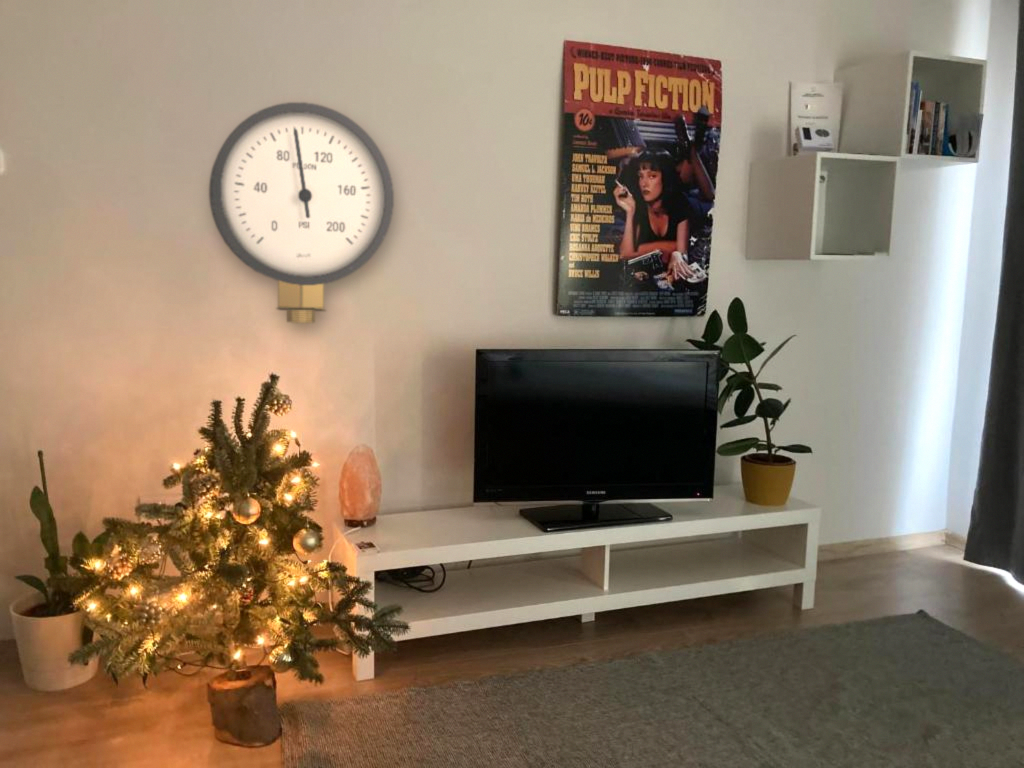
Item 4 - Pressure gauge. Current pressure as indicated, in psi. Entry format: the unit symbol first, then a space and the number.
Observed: psi 95
